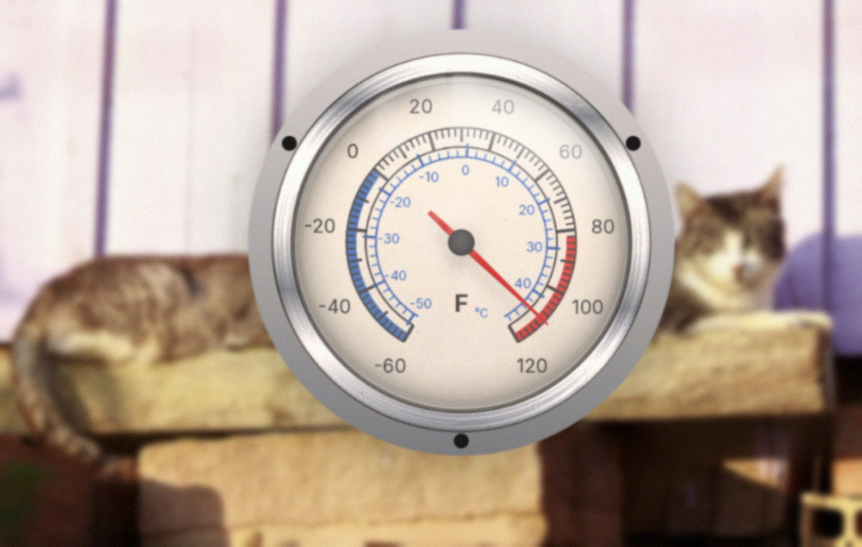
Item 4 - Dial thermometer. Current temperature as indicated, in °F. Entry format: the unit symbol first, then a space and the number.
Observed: °F 110
